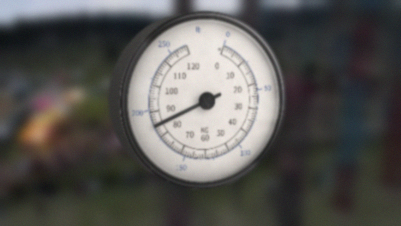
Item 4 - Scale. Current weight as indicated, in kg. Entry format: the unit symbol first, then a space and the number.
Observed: kg 85
